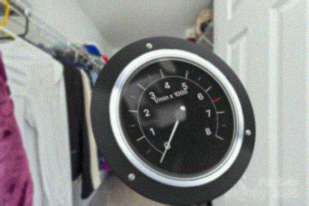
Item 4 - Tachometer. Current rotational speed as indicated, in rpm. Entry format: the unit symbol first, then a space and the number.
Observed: rpm 0
